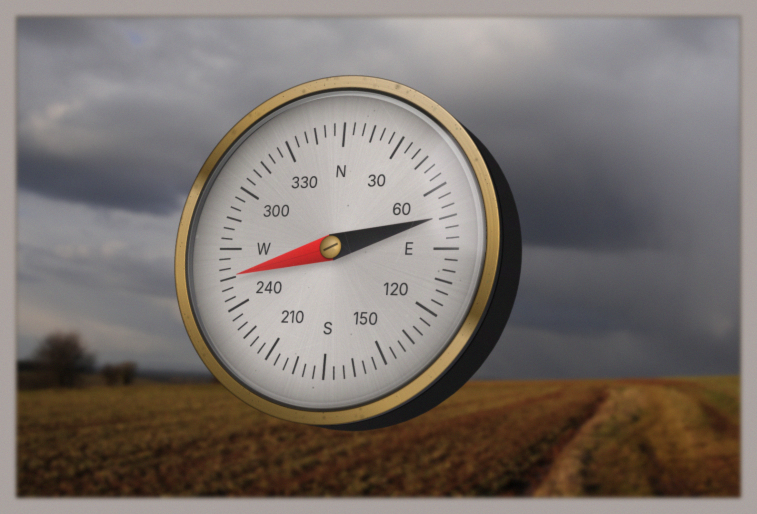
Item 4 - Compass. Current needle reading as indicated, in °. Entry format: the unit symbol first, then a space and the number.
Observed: ° 255
